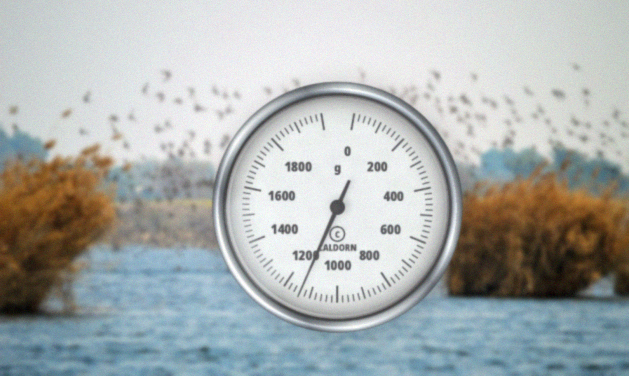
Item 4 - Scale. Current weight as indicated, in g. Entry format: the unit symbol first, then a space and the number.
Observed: g 1140
